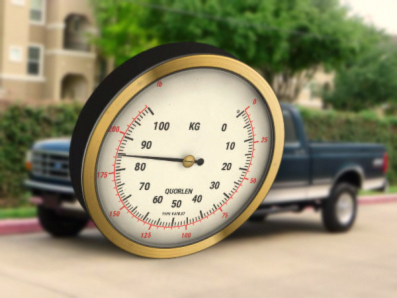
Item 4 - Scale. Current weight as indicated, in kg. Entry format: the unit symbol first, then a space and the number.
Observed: kg 85
